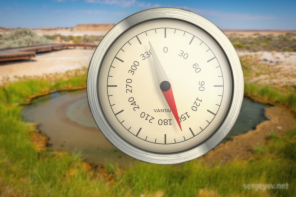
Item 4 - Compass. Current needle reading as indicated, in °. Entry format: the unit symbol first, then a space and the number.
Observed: ° 160
